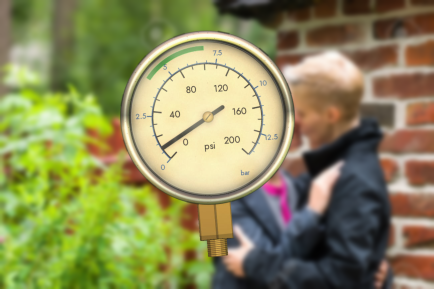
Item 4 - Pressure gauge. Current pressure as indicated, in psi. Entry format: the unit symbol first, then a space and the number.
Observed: psi 10
